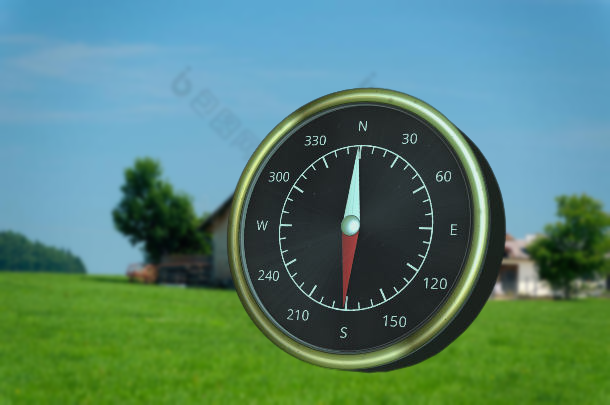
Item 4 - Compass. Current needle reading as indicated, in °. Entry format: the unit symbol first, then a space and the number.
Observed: ° 180
